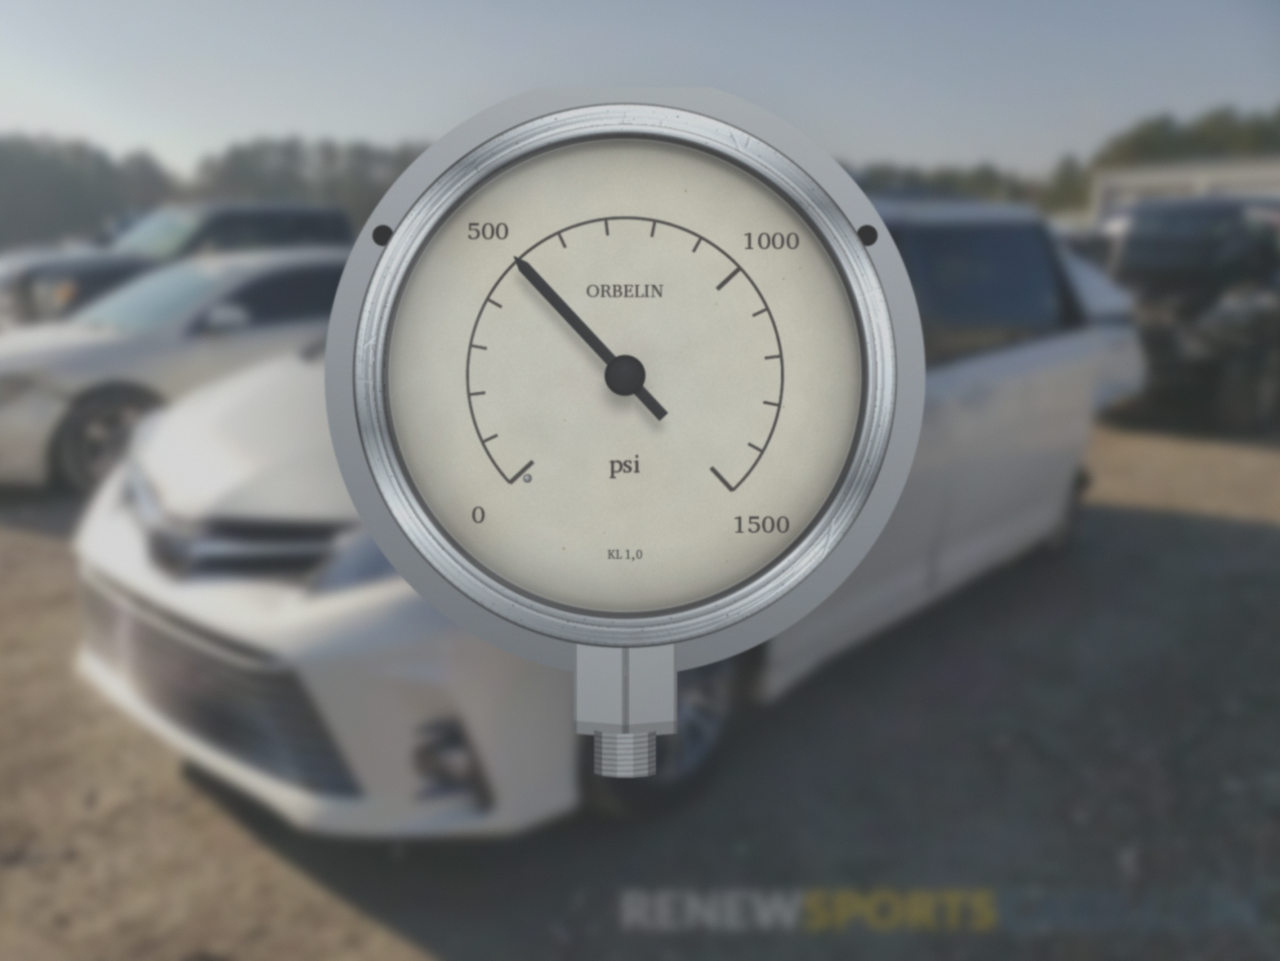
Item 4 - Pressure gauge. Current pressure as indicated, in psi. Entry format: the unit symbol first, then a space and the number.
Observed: psi 500
